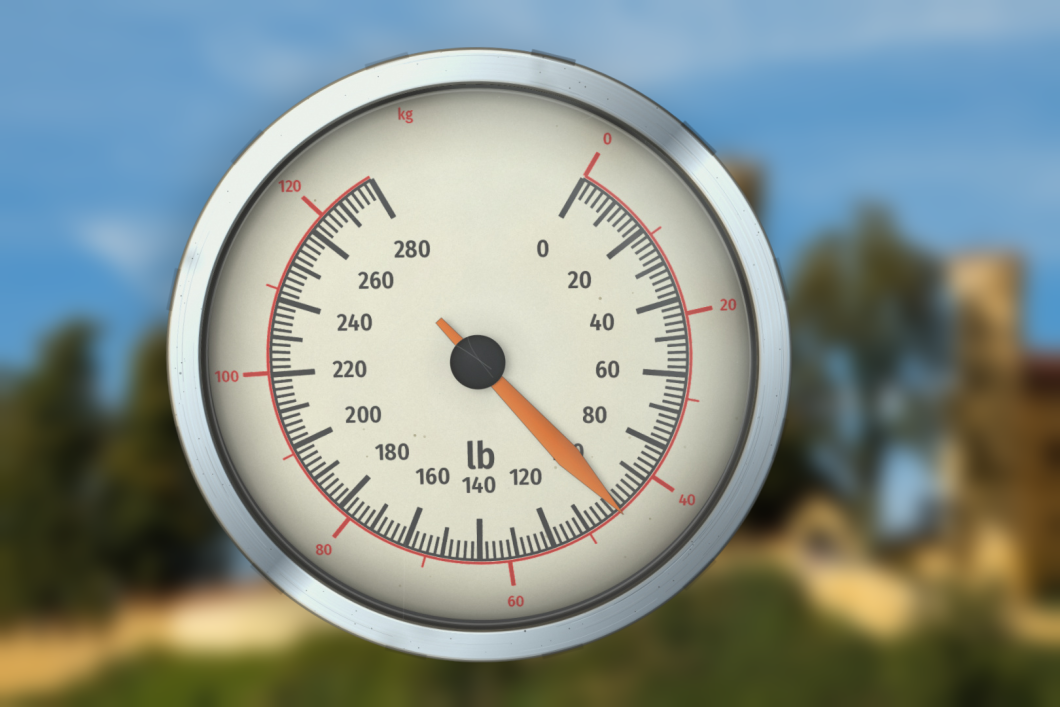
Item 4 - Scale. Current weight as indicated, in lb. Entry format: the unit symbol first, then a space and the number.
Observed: lb 100
